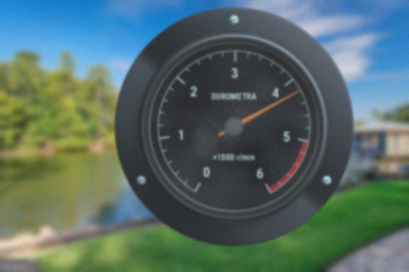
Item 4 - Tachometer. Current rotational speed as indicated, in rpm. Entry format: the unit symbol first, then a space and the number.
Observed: rpm 4200
